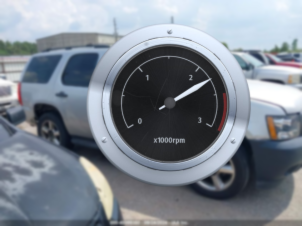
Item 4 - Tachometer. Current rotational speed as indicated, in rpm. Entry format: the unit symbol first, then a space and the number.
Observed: rpm 2250
